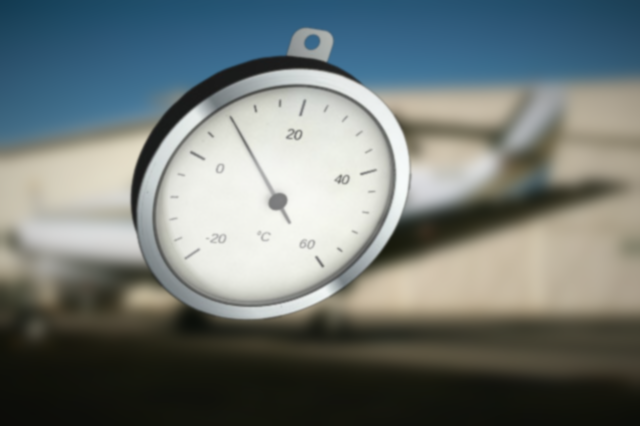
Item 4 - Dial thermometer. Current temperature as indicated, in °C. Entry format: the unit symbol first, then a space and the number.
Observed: °C 8
